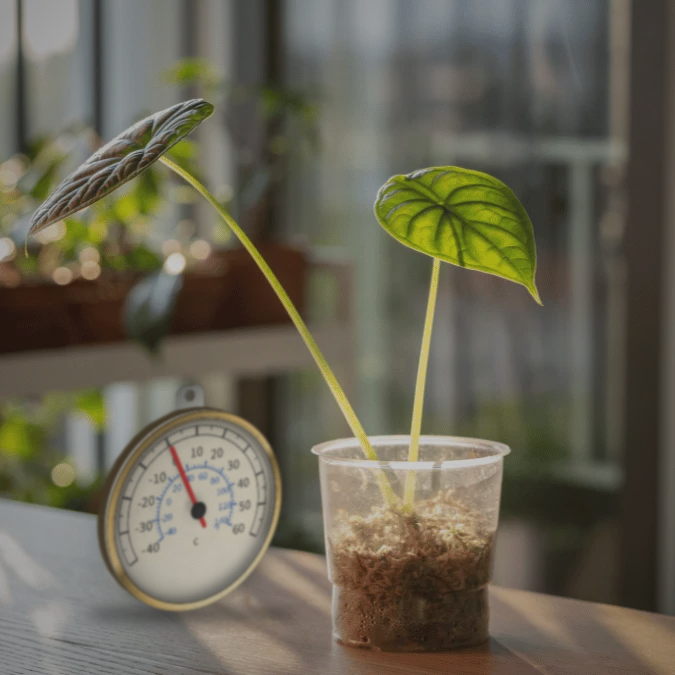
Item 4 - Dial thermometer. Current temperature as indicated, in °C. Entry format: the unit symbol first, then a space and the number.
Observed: °C 0
